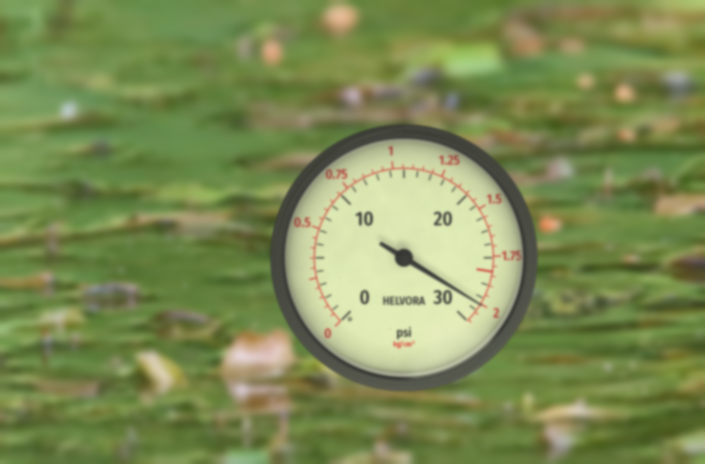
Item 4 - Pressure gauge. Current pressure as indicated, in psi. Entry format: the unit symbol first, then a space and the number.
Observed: psi 28.5
